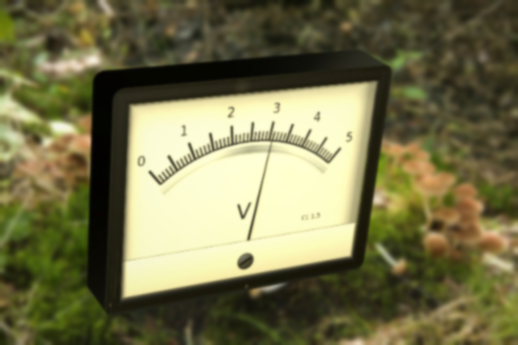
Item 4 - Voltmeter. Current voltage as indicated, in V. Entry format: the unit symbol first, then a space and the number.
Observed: V 3
